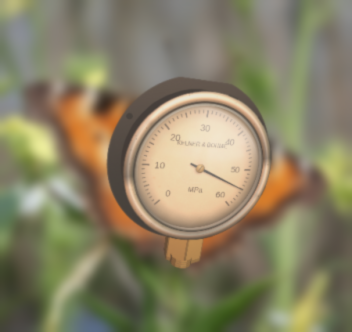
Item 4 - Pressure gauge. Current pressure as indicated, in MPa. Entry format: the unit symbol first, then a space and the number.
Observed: MPa 55
